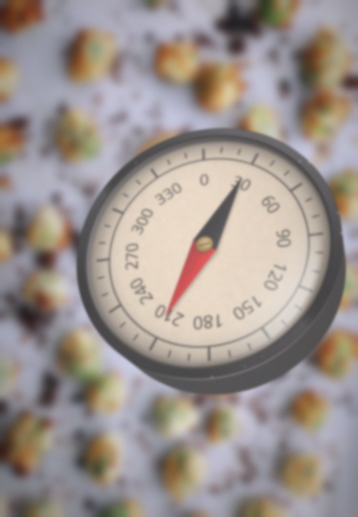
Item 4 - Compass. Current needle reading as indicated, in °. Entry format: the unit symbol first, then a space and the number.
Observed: ° 210
